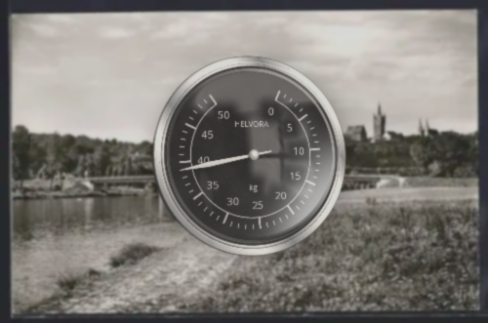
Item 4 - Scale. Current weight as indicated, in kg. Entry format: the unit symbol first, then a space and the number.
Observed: kg 39
